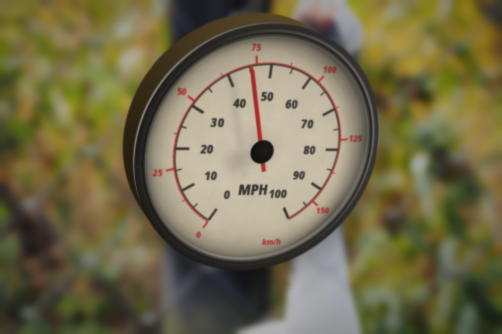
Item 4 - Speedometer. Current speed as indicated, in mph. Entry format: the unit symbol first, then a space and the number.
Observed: mph 45
